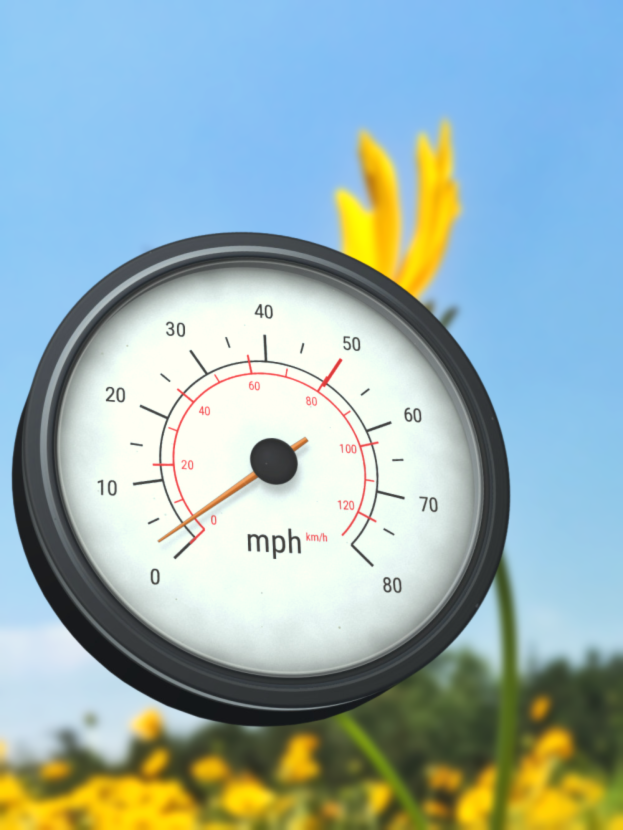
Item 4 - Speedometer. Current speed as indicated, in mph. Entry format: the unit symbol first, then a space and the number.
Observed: mph 2.5
